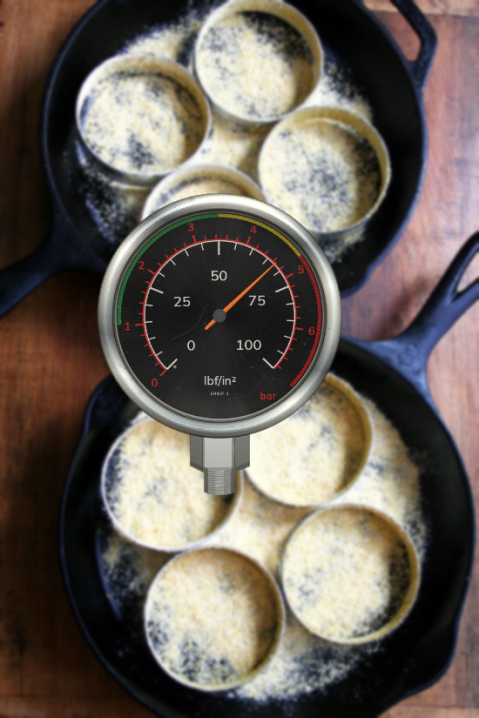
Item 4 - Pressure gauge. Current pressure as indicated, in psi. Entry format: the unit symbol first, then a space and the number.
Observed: psi 67.5
